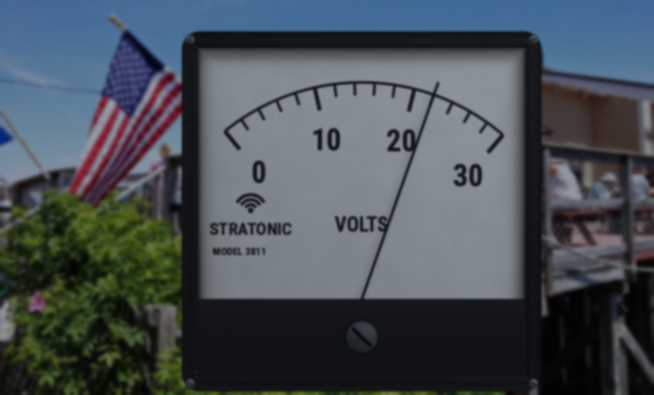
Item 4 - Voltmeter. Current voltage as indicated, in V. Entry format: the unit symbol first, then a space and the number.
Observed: V 22
